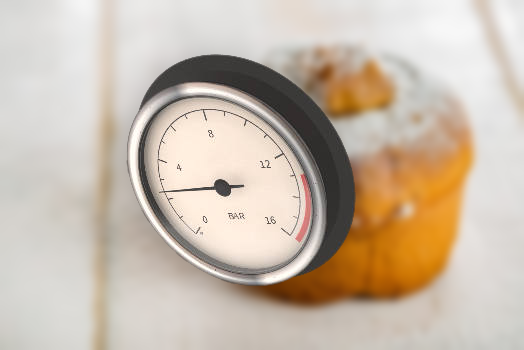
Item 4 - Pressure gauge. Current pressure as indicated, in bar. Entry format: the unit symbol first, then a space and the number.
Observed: bar 2.5
